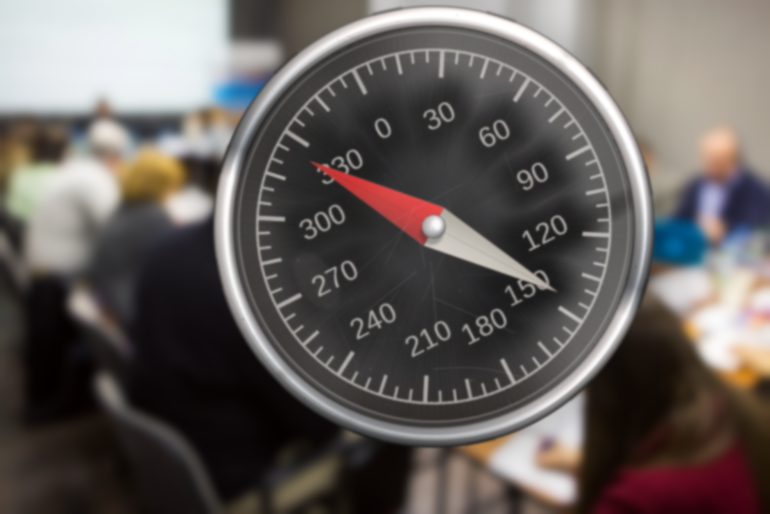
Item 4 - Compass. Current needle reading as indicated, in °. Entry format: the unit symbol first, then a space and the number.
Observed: ° 325
